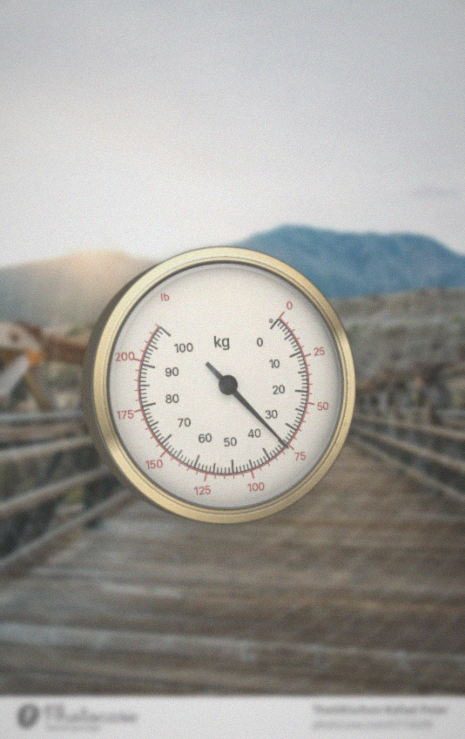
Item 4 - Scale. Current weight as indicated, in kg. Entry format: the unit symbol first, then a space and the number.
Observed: kg 35
